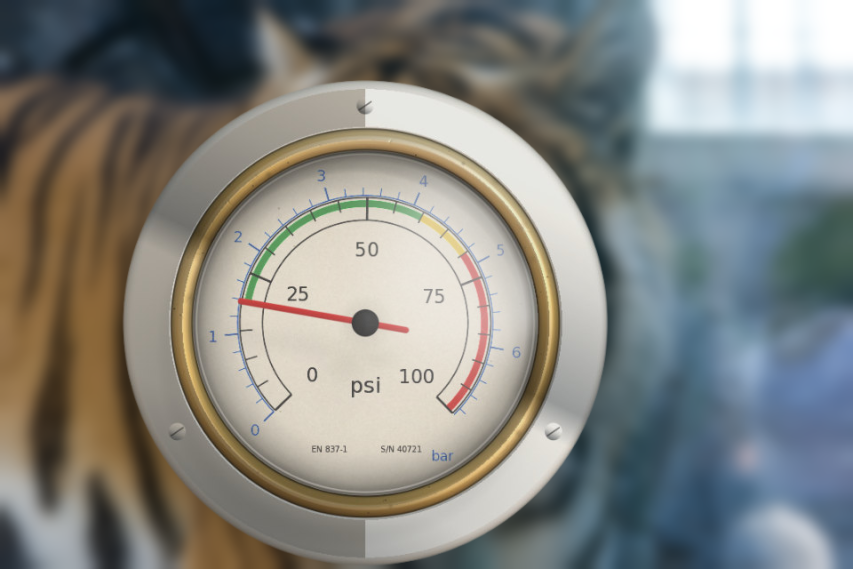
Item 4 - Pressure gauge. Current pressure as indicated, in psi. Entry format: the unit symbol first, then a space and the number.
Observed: psi 20
